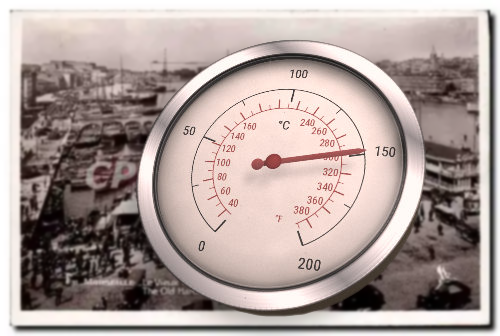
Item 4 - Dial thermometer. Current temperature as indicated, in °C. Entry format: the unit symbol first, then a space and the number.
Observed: °C 150
